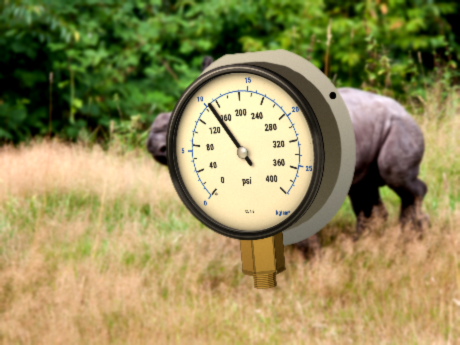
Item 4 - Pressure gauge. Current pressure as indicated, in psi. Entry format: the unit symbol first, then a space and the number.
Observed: psi 150
